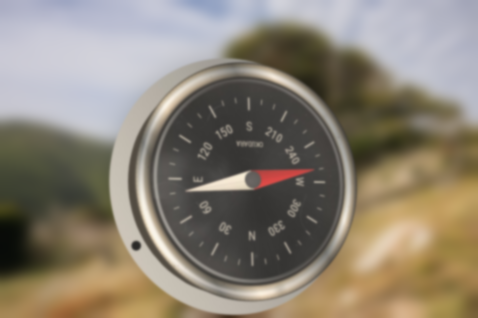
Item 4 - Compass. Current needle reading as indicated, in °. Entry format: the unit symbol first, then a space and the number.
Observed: ° 260
